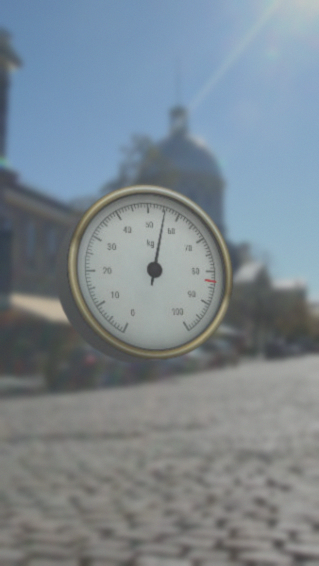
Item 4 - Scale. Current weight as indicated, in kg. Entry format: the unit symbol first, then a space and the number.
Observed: kg 55
